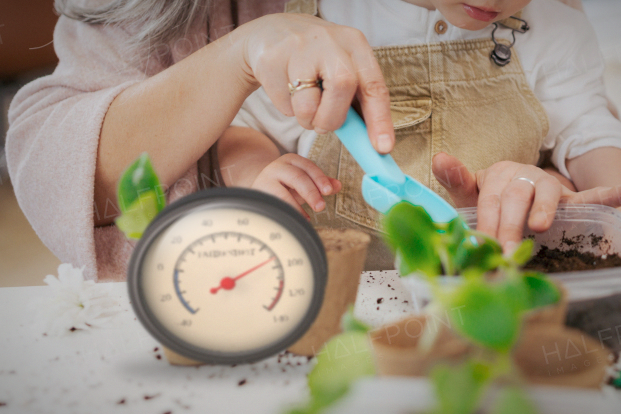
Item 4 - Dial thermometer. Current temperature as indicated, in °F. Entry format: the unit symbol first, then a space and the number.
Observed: °F 90
